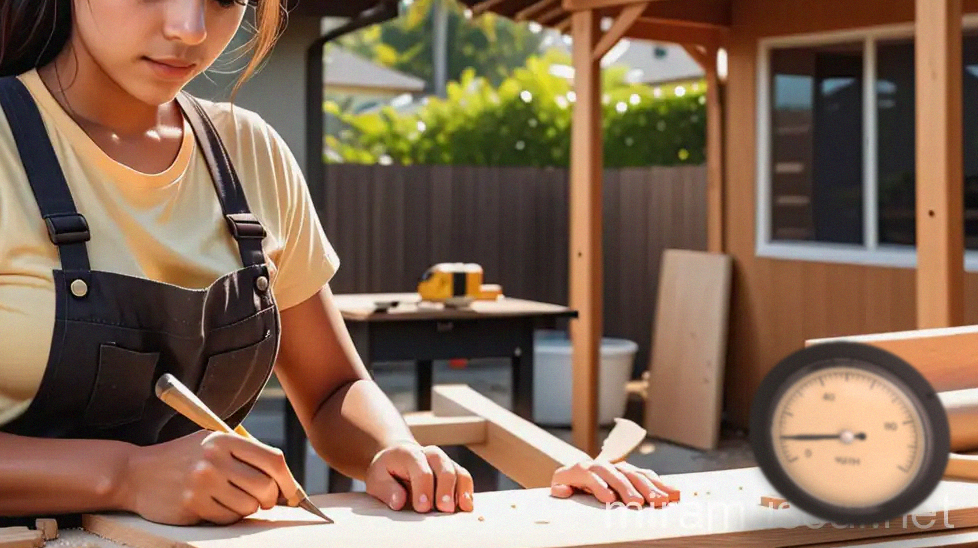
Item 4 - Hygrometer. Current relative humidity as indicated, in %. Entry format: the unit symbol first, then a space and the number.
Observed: % 10
